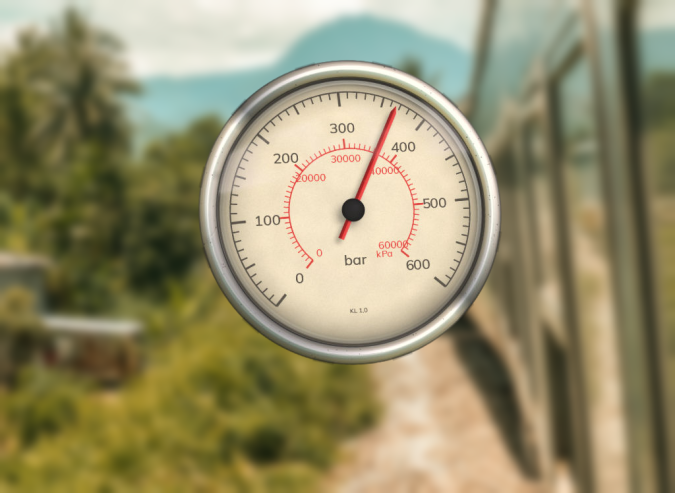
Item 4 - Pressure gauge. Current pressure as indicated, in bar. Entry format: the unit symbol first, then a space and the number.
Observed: bar 365
